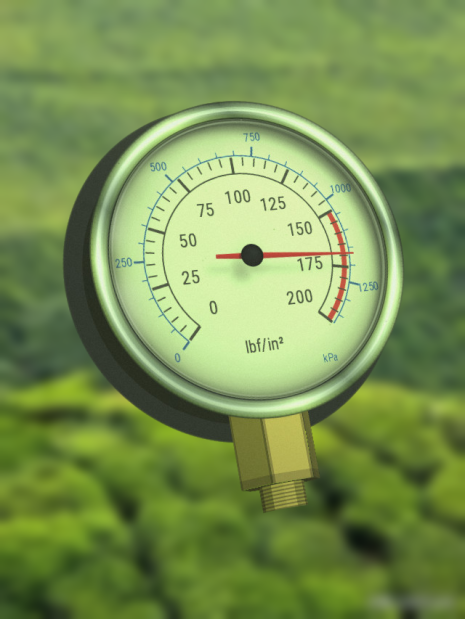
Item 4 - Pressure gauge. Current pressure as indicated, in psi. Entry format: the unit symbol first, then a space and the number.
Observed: psi 170
